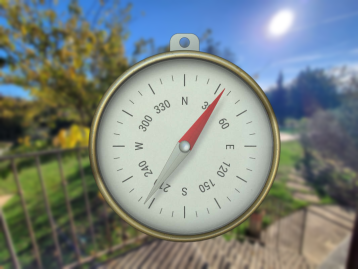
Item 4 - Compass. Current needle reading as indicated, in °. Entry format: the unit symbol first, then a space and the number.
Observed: ° 35
